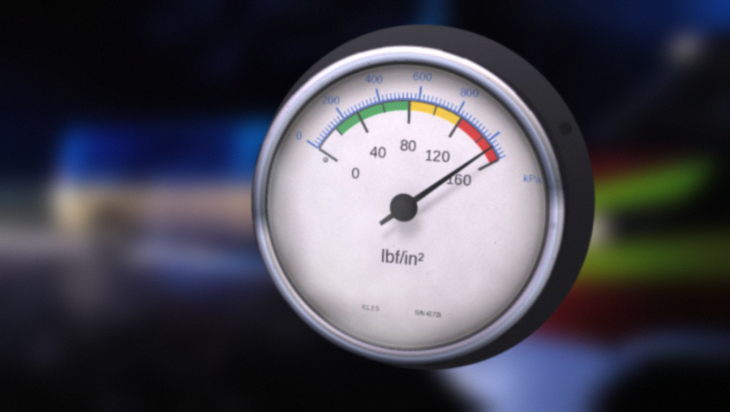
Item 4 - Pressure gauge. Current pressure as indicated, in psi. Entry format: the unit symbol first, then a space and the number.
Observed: psi 150
